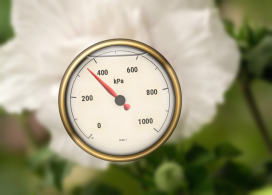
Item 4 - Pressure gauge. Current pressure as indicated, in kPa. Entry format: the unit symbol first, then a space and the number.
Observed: kPa 350
